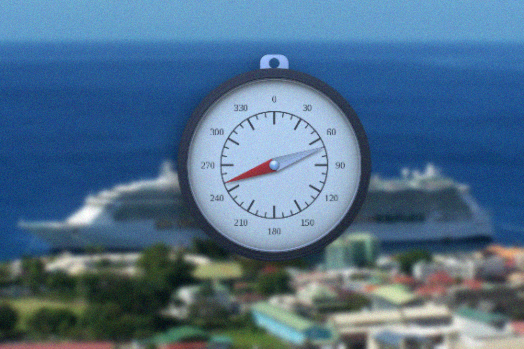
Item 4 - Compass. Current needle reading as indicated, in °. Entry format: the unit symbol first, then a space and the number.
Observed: ° 250
